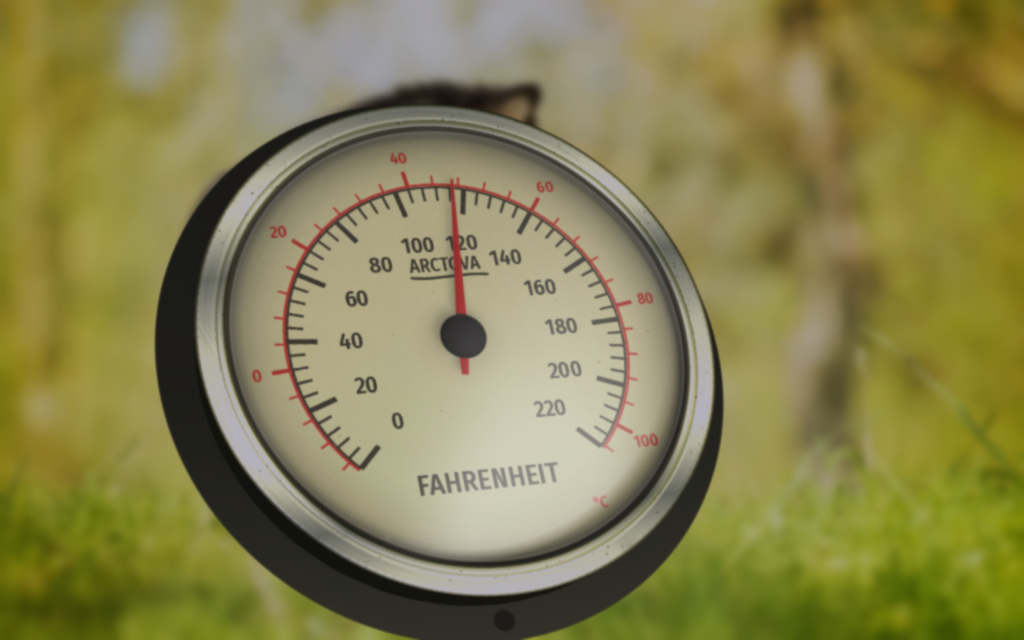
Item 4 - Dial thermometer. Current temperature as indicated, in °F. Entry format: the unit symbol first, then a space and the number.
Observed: °F 116
